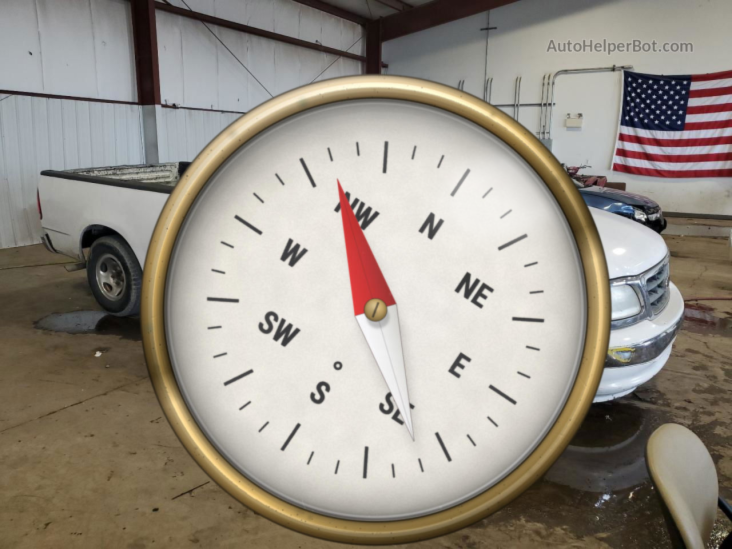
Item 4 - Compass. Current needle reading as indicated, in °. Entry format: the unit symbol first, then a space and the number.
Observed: ° 310
